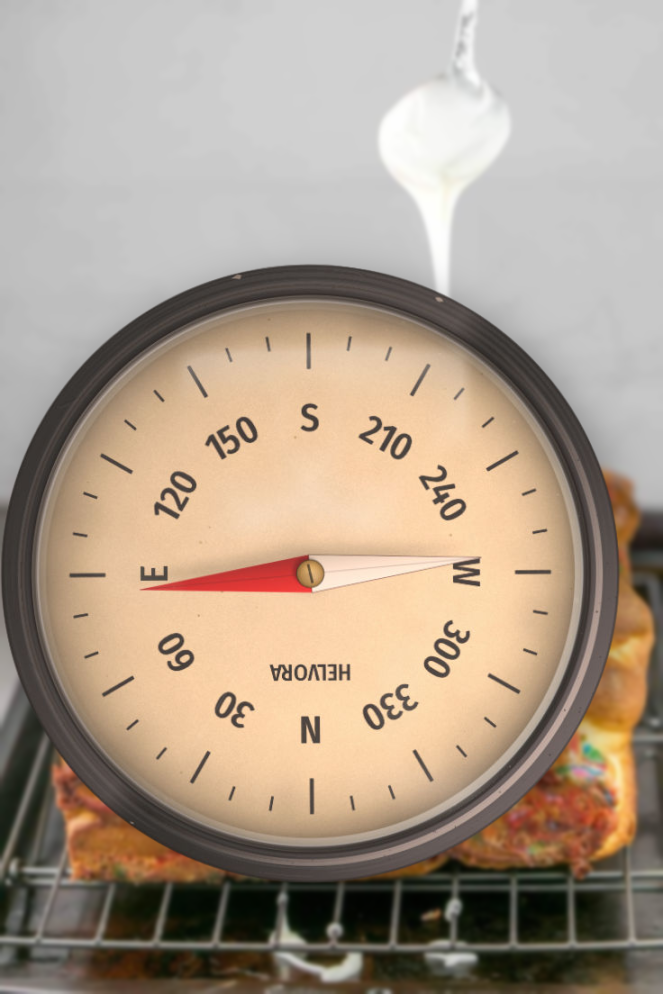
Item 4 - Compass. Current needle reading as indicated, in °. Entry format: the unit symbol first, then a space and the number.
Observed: ° 85
